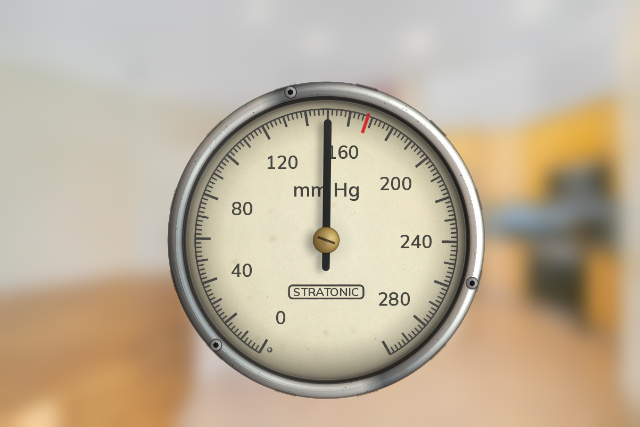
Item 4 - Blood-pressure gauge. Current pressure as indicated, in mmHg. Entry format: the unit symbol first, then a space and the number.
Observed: mmHg 150
